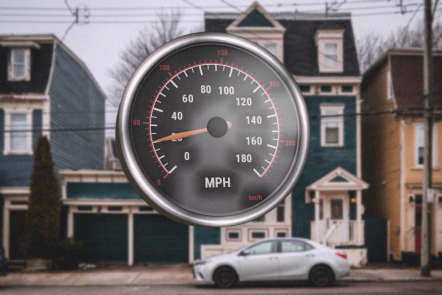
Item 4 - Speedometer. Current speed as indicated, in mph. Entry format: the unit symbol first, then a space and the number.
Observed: mph 20
